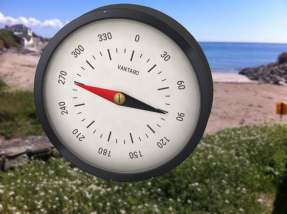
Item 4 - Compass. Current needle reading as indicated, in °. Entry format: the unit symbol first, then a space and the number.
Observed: ° 270
